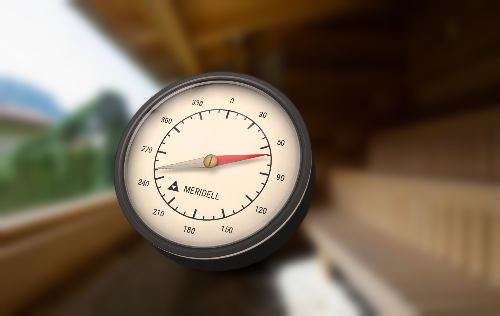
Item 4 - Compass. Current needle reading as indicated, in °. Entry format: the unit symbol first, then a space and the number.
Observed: ° 70
